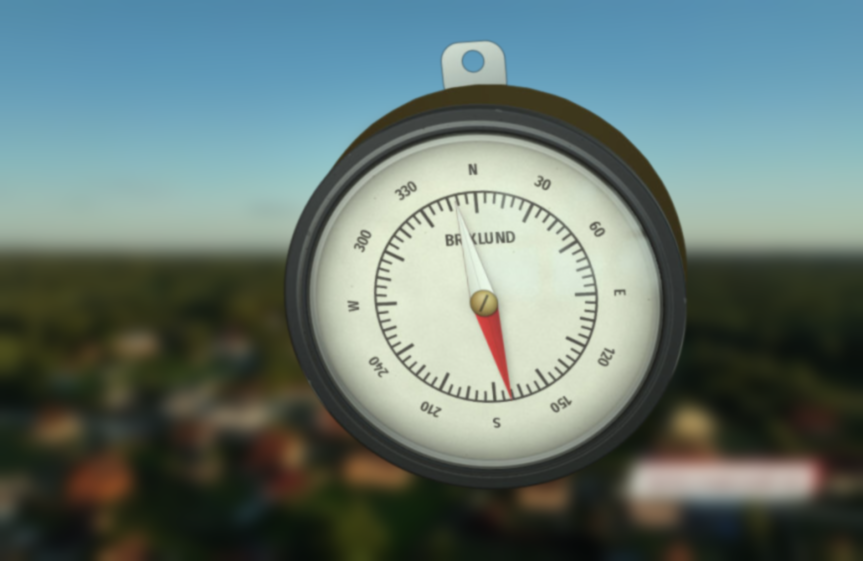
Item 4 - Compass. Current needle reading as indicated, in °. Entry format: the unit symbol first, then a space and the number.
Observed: ° 170
